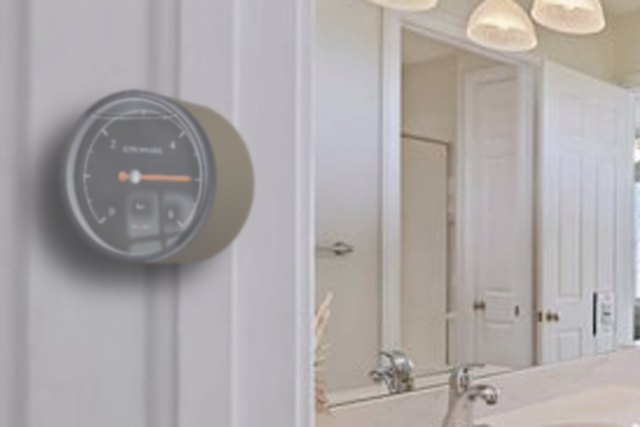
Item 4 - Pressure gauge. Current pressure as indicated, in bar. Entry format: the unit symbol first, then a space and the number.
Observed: bar 5
